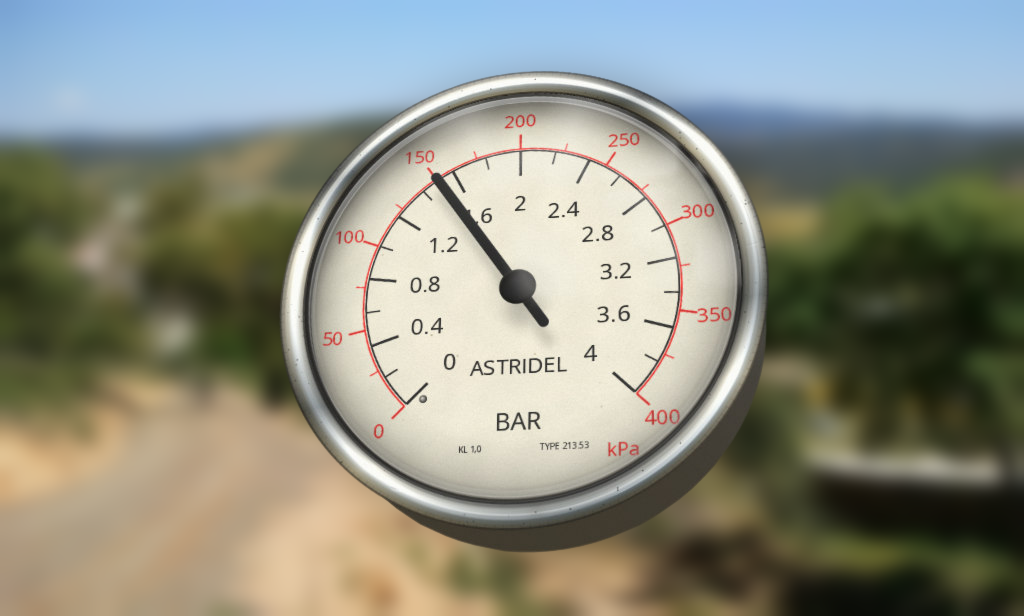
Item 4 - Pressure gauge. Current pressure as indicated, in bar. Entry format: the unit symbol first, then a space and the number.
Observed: bar 1.5
